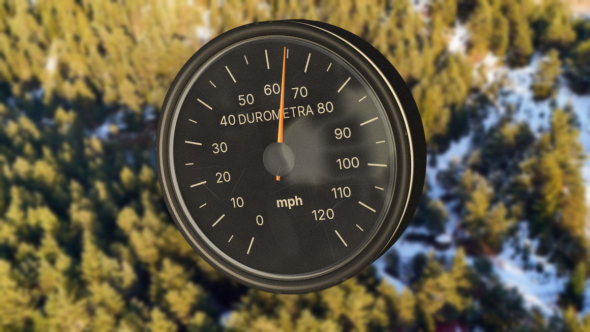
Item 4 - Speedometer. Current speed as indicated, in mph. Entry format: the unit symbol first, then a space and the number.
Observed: mph 65
